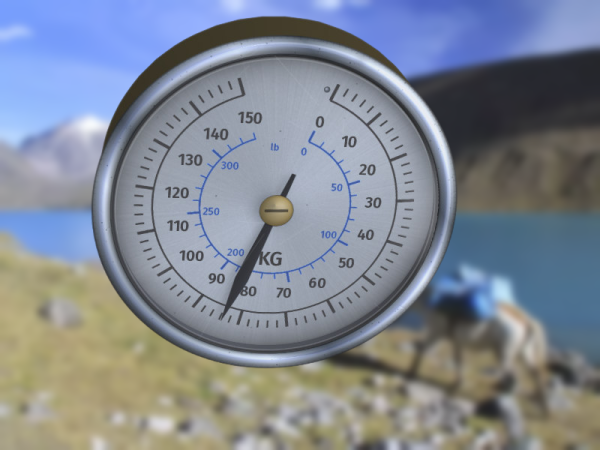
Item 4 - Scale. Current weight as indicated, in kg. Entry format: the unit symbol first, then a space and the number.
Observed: kg 84
